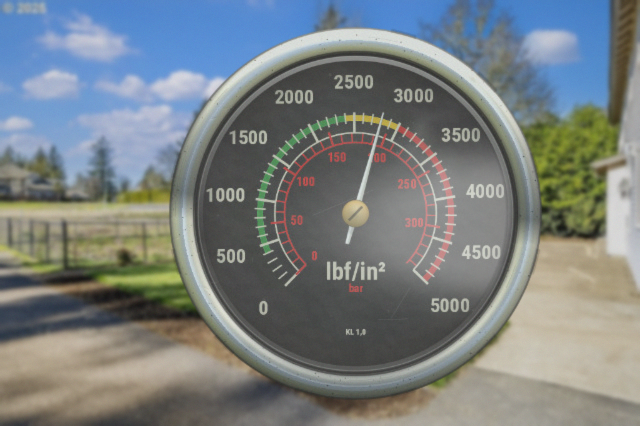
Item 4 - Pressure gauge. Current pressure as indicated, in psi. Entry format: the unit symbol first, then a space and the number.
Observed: psi 2800
